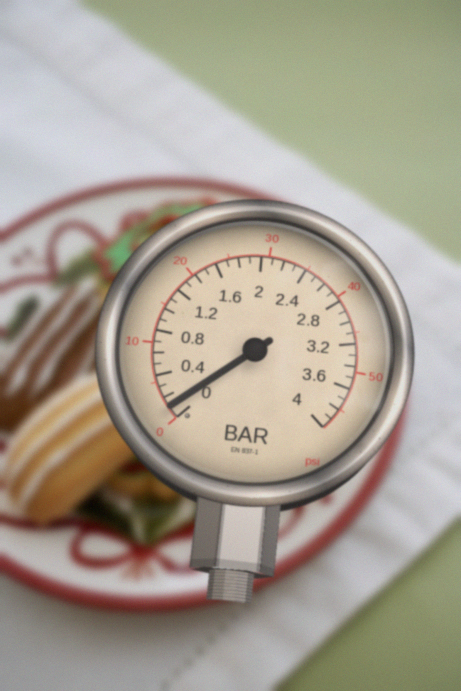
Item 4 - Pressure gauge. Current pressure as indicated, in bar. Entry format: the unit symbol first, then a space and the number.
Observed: bar 0.1
